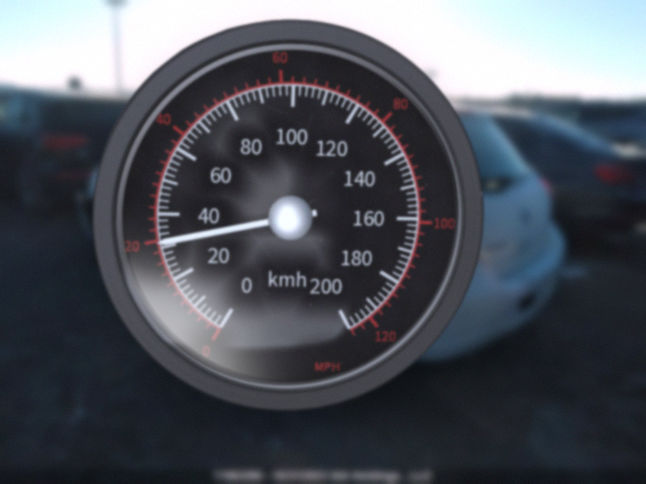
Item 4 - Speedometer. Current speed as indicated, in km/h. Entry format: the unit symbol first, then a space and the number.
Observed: km/h 32
